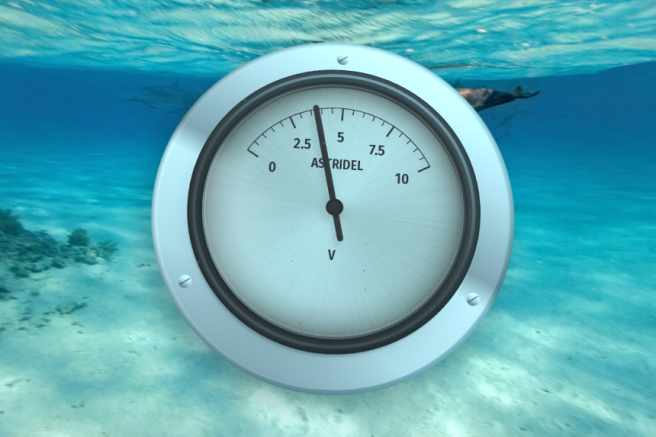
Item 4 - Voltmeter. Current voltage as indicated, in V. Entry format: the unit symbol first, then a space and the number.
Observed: V 3.75
